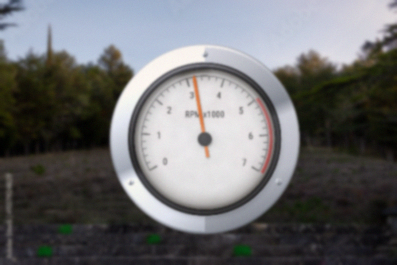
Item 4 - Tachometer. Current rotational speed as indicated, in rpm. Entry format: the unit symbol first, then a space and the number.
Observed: rpm 3200
